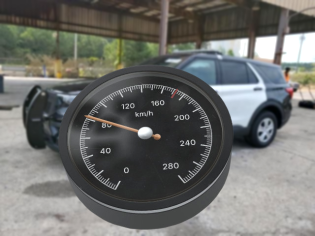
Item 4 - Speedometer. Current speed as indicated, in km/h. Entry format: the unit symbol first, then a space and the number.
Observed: km/h 80
